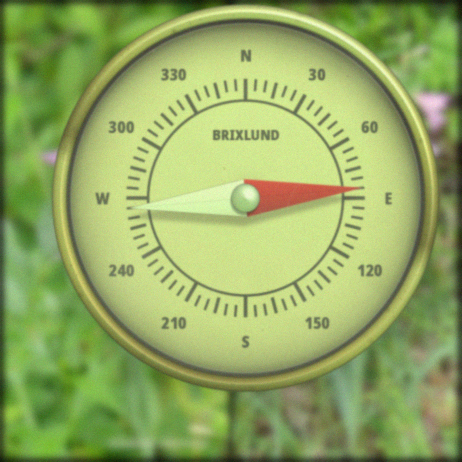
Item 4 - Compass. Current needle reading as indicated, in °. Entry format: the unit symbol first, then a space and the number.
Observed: ° 85
